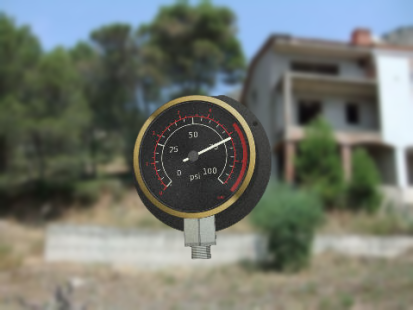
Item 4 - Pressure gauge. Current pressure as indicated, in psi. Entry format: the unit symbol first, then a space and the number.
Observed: psi 75
